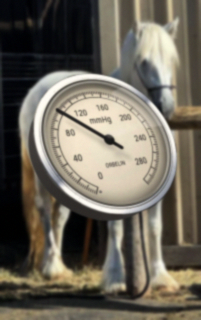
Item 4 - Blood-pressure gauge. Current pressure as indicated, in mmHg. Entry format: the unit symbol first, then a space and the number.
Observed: mmHg 100
